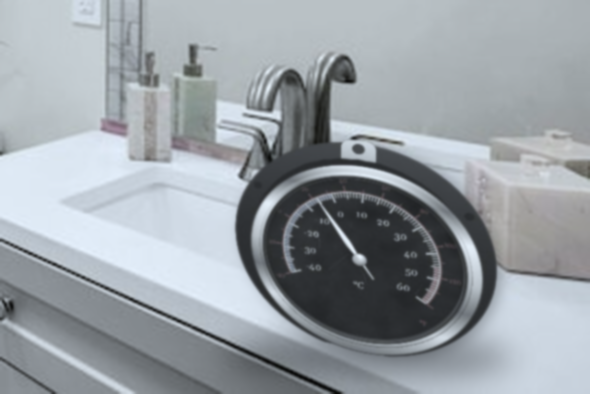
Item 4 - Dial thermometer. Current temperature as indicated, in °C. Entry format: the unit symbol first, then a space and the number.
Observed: °C -5
